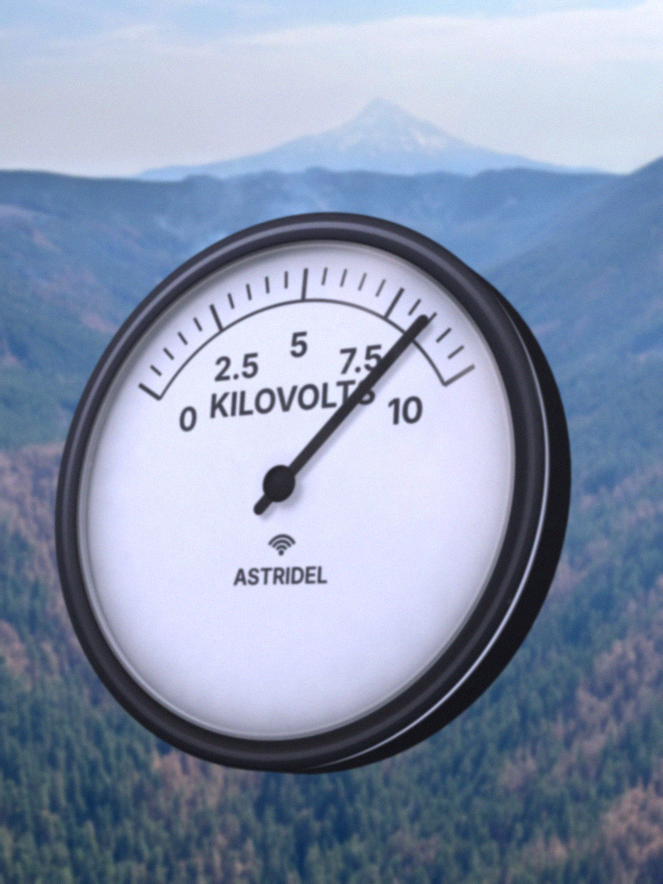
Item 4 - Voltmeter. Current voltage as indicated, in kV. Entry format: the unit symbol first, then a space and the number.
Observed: kV 8.5
